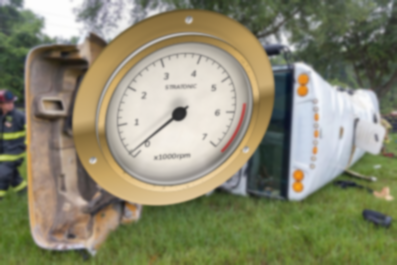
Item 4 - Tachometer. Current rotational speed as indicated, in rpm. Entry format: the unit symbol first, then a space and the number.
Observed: rpm 200
